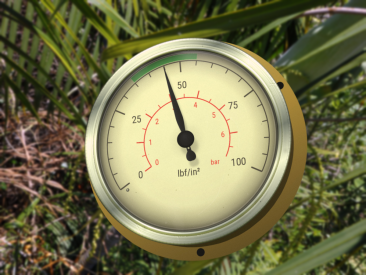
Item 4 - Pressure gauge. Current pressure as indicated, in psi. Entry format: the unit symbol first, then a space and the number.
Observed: psi 45
